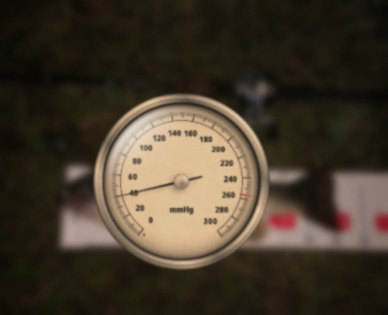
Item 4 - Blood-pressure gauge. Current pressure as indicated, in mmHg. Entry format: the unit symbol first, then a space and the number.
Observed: mmHg 40
